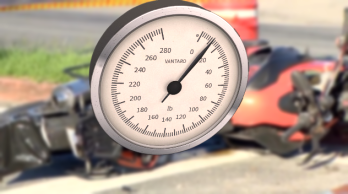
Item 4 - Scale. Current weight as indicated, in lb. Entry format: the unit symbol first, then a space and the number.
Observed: lb 10
